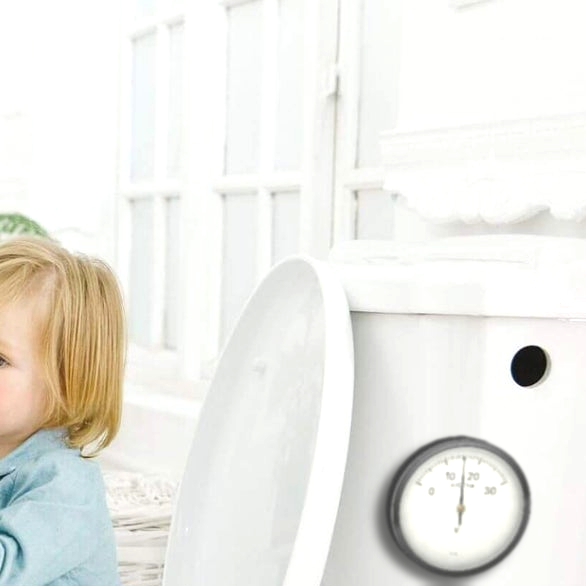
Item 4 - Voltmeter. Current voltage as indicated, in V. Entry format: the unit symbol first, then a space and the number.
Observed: V 15
